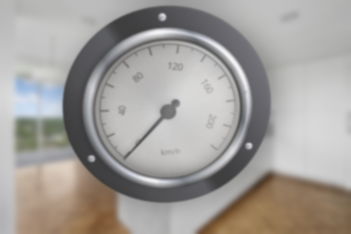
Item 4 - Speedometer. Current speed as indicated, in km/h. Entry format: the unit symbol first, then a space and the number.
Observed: km/h 0
